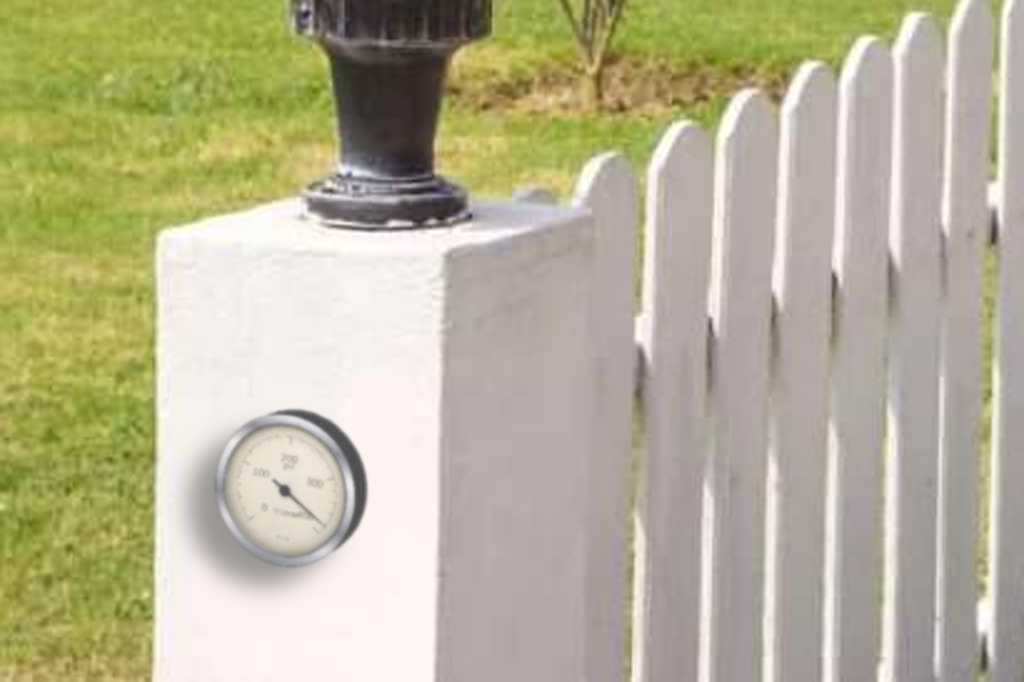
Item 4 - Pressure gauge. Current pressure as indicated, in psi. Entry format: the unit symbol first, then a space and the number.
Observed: psi 380
